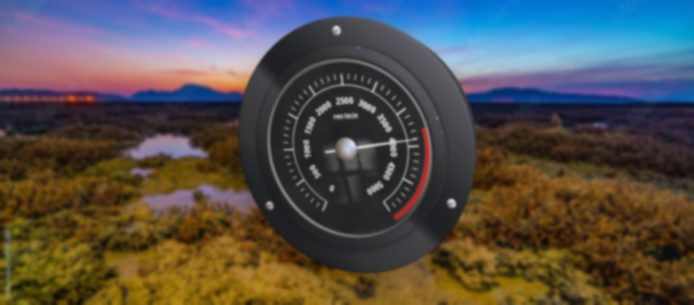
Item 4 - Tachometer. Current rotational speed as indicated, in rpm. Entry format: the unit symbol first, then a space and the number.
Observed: rpm 3900
